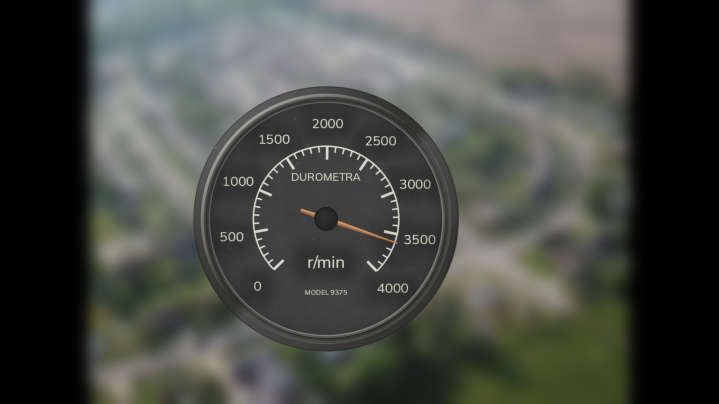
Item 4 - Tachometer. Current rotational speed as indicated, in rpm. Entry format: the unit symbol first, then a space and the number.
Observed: rpm 3600
